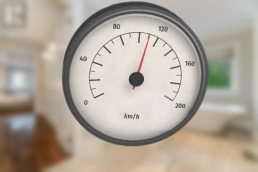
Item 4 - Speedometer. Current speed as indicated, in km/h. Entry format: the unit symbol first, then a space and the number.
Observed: km/h 110
